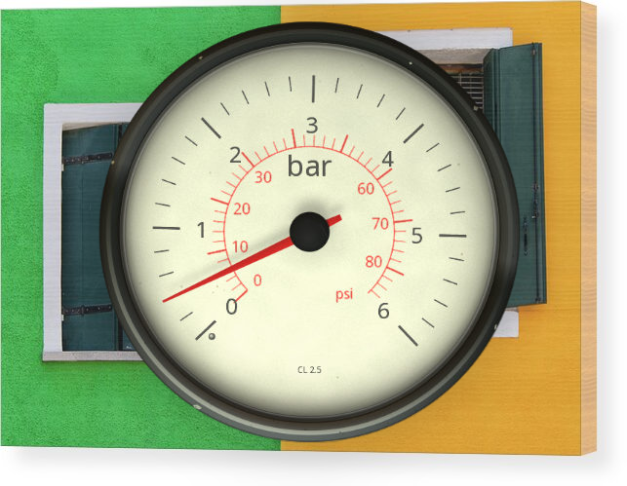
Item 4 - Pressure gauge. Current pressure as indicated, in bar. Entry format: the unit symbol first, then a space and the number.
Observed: bar 0.4
